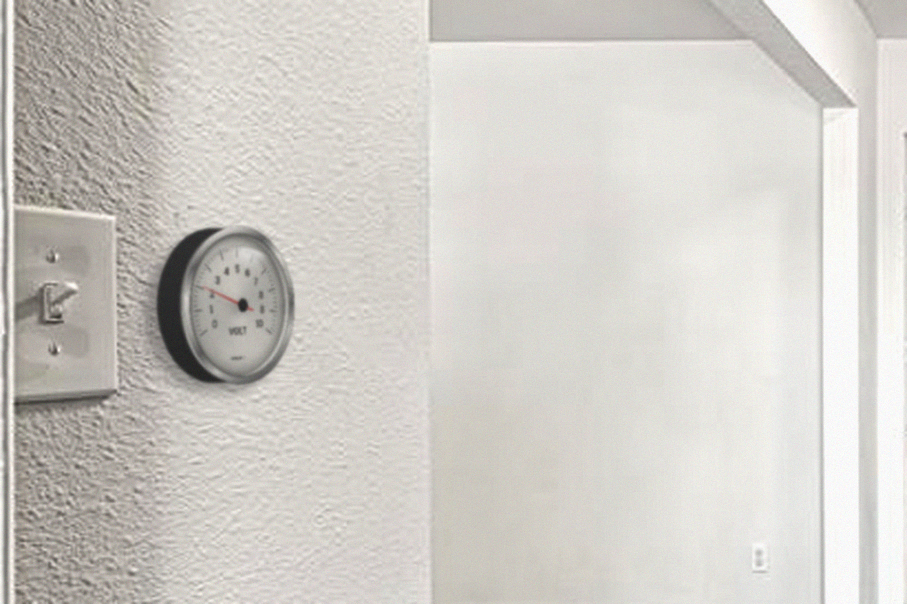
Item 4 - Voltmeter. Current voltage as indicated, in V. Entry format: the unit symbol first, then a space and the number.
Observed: V 2
